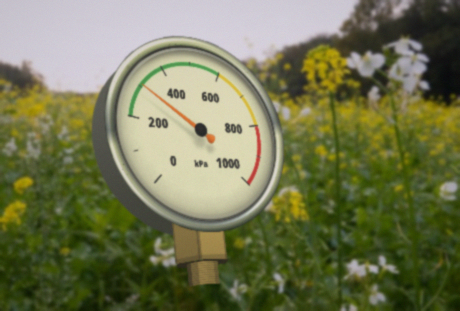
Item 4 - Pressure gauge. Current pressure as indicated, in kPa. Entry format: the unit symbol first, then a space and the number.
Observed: kPa 300
